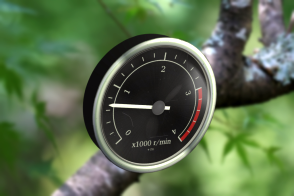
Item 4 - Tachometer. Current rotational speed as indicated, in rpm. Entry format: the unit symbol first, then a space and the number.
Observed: rpm 700
